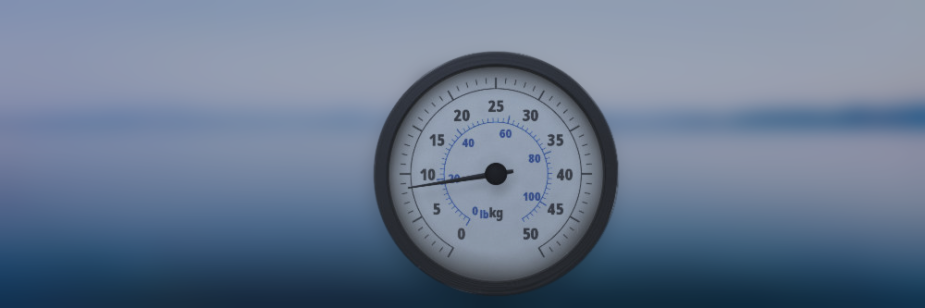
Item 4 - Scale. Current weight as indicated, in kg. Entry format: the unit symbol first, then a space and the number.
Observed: kg 8.5
